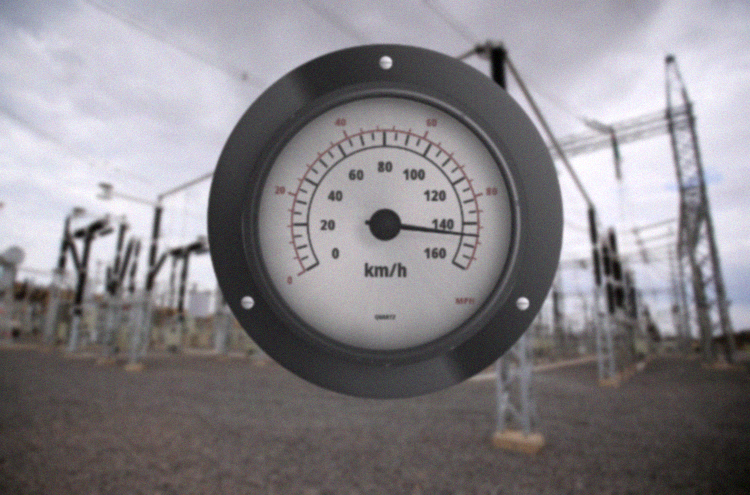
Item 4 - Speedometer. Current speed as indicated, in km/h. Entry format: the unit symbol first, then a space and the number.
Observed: km/h 145
